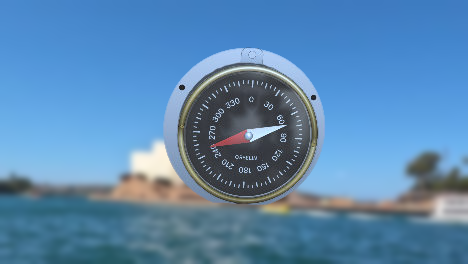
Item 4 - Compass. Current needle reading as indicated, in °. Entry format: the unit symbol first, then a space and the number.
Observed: ° 250
